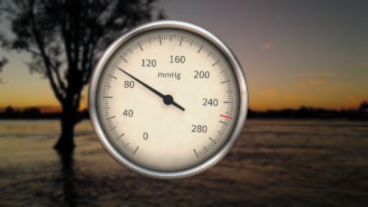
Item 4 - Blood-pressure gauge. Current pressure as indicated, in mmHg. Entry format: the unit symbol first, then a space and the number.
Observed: mmHg 90
